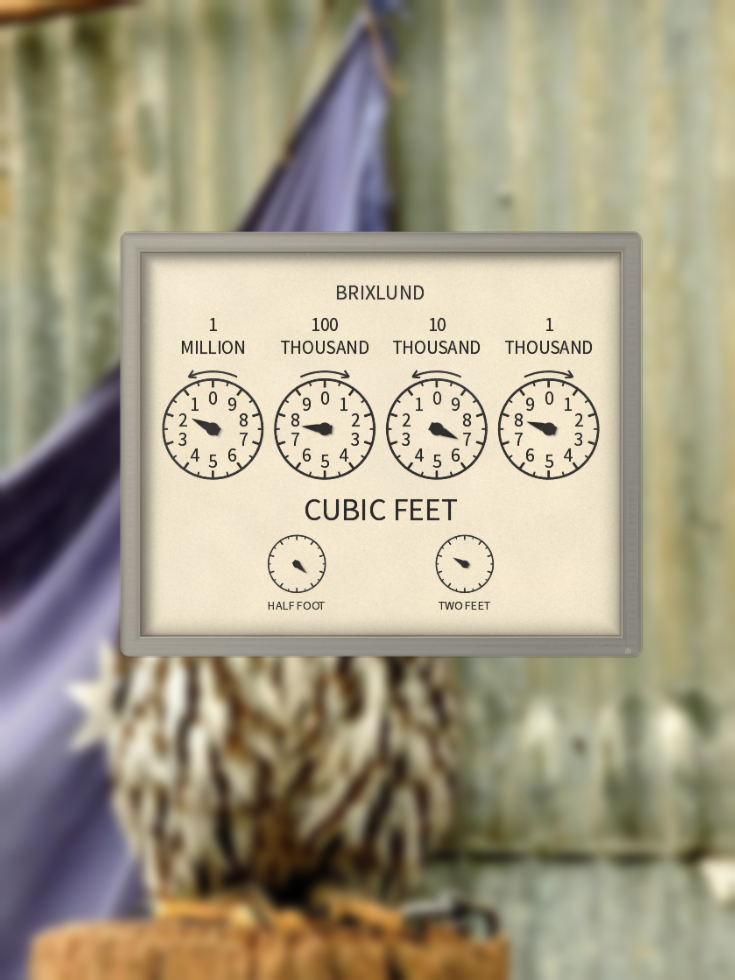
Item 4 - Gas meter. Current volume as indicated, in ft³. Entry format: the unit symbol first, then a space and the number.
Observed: ft³ 176800
